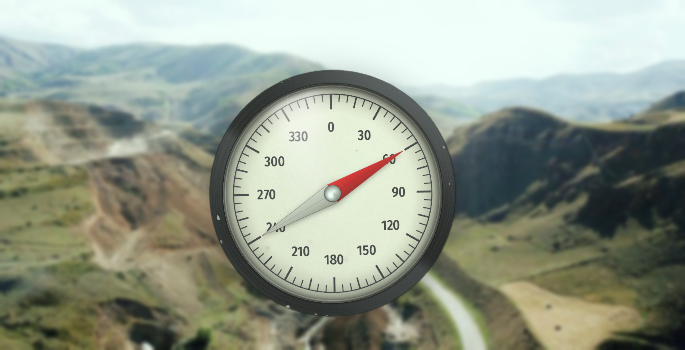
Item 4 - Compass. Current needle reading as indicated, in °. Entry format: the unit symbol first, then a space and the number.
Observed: ° 60
